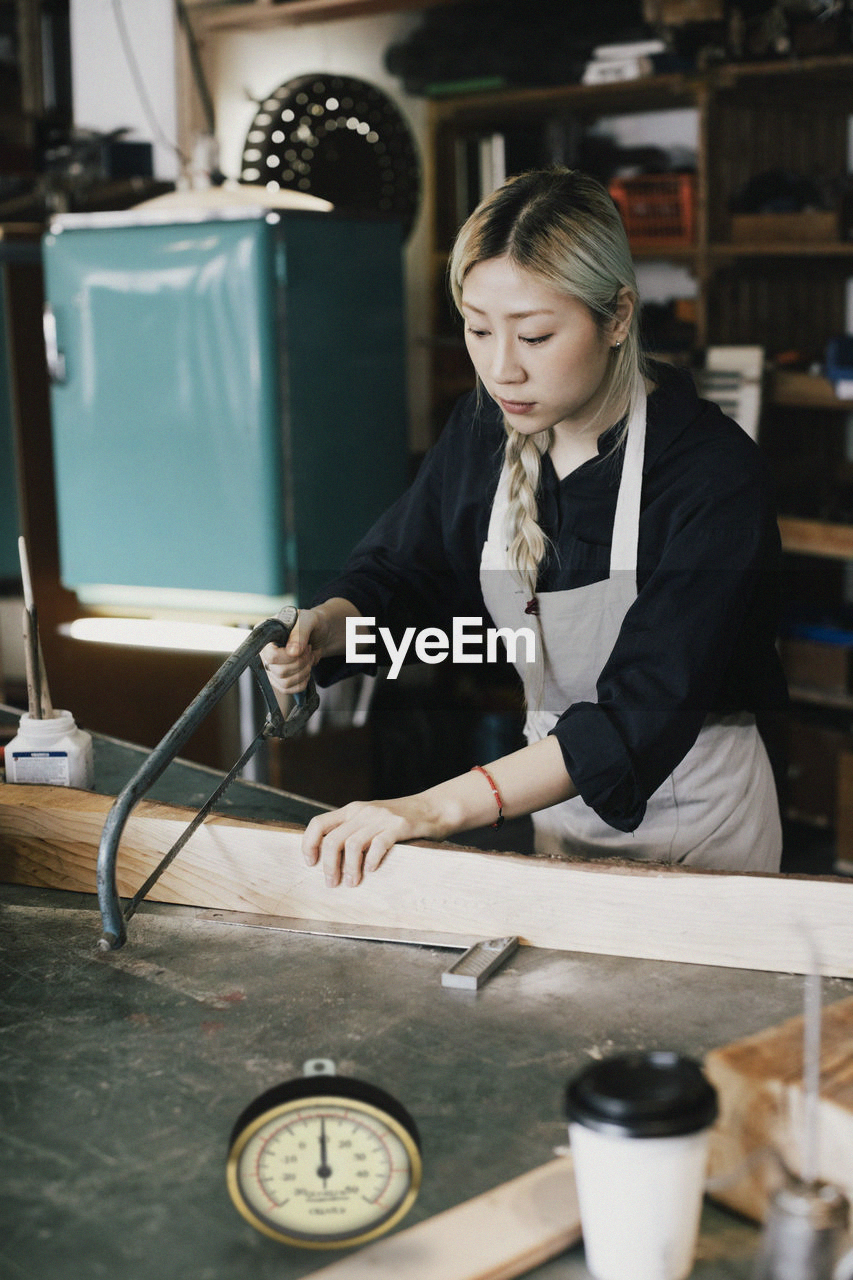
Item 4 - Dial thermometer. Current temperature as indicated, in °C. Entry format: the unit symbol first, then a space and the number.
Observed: °C 10
